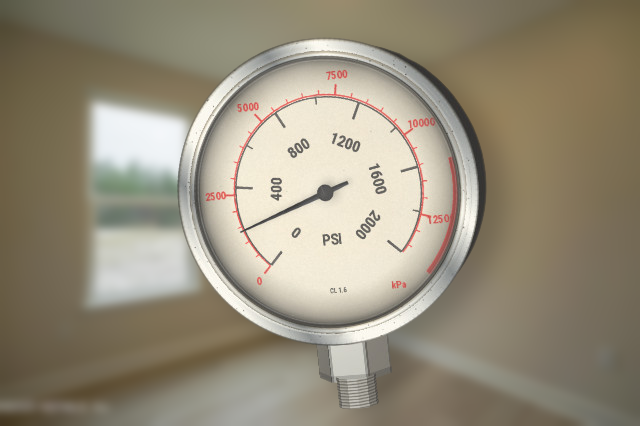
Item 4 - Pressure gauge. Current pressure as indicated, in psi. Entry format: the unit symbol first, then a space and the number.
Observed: psi 200
